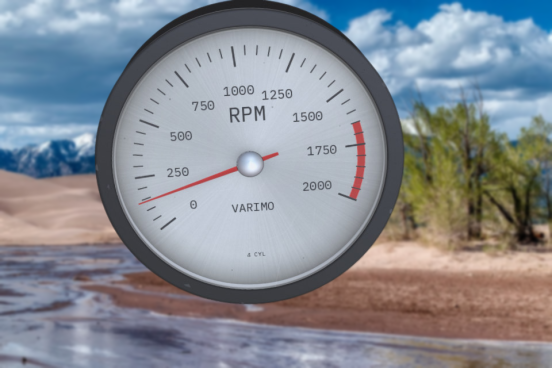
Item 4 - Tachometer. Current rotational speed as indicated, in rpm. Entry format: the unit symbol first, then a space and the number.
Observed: rpm 150
